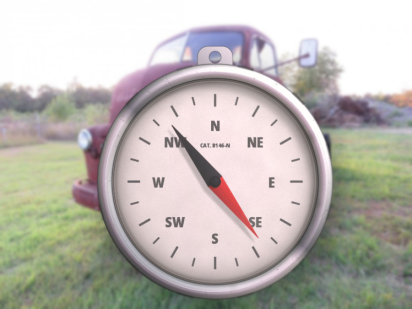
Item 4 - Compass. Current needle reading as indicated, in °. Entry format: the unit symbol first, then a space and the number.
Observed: ° 142.5
